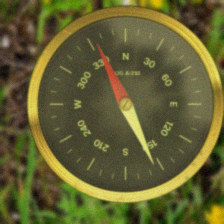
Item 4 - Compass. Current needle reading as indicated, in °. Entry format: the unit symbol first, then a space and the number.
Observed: ° 335
